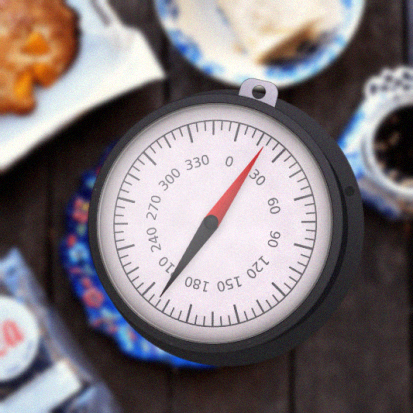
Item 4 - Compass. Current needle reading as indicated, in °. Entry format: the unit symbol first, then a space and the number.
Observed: ° 20
